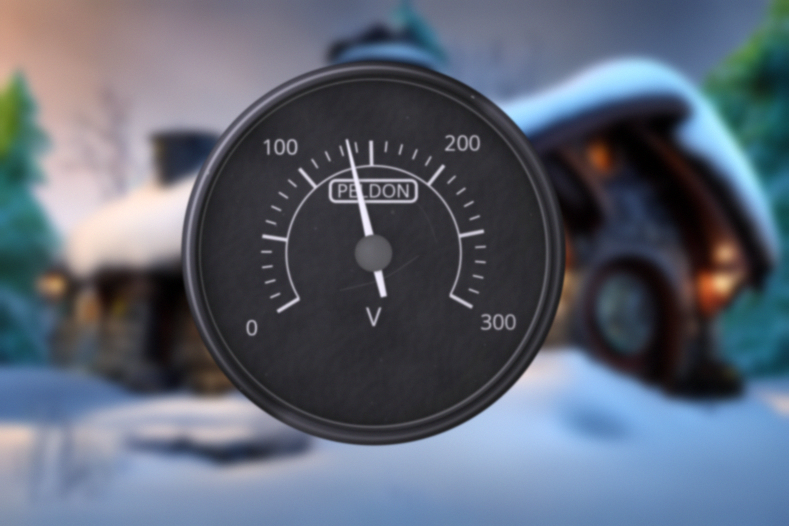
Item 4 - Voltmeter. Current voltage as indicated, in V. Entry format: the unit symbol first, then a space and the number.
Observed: V 135
